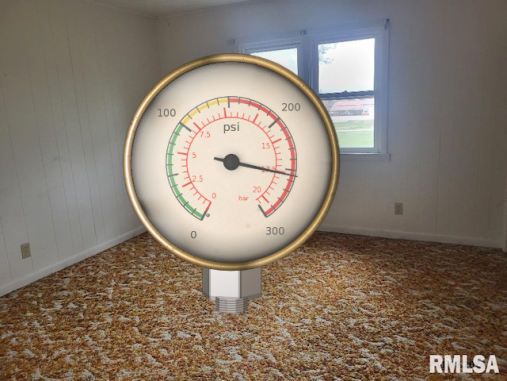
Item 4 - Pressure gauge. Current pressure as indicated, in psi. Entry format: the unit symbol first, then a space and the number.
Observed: psi 255
